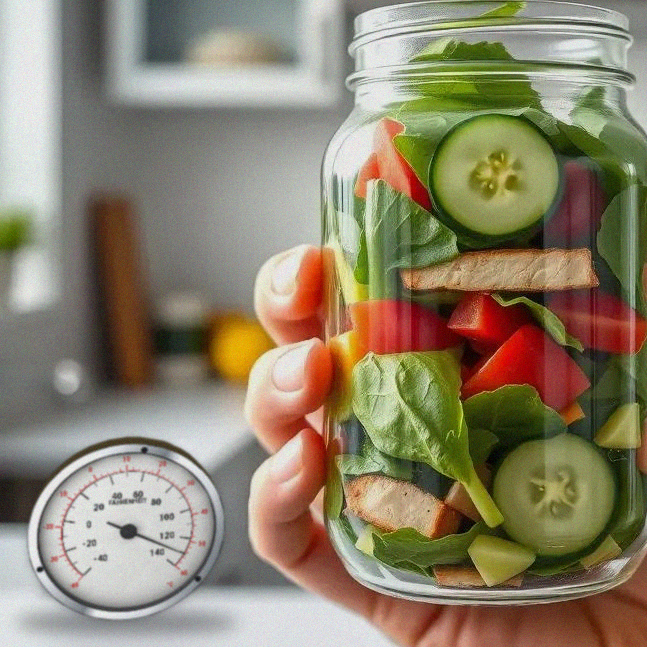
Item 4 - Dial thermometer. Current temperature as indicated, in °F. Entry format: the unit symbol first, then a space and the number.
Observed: °F 130
